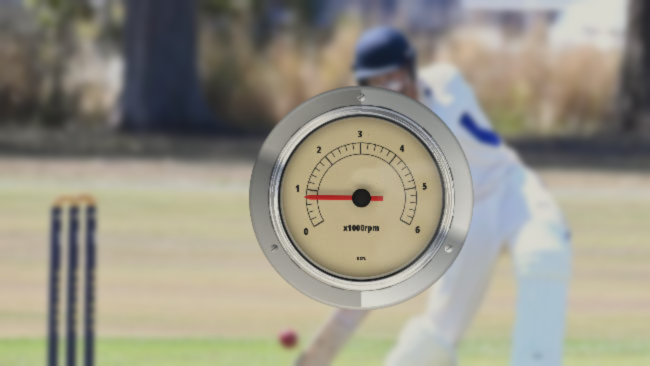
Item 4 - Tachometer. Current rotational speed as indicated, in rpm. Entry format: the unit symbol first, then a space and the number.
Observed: rpm 800
